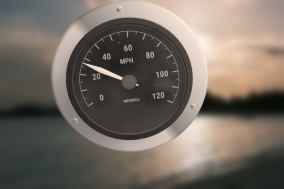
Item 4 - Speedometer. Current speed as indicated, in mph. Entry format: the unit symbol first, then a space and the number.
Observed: mph 27.5
